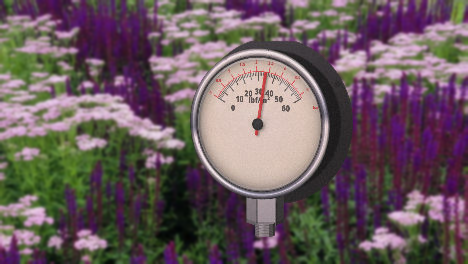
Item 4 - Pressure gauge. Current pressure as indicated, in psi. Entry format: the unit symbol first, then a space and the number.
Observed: psi 35
